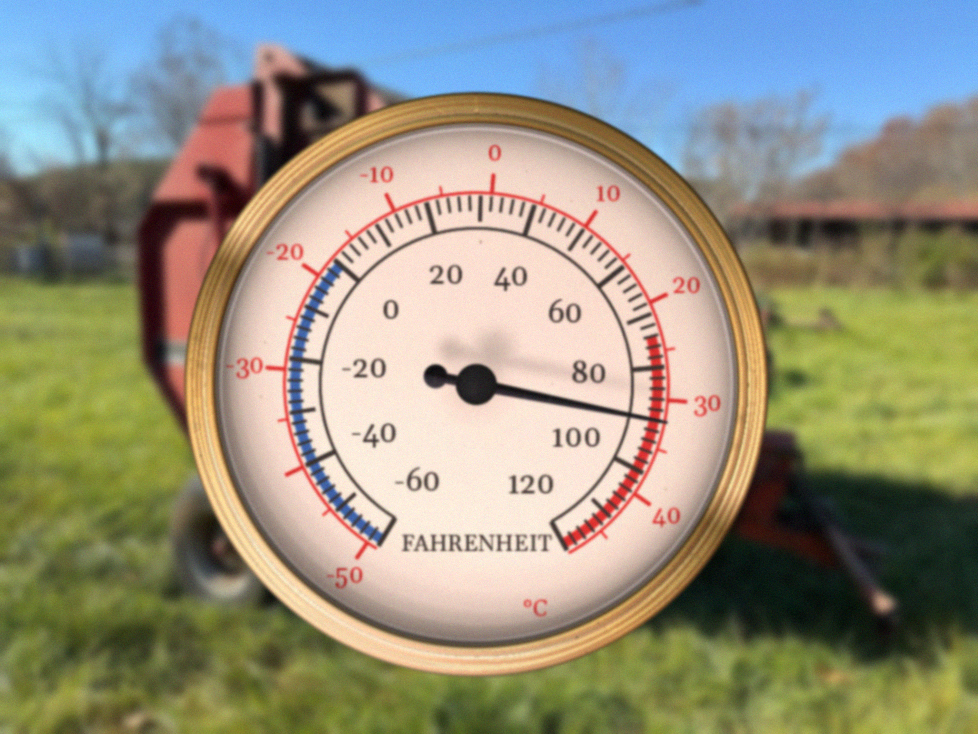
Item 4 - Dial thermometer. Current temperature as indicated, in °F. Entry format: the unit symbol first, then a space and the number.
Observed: °F 90
